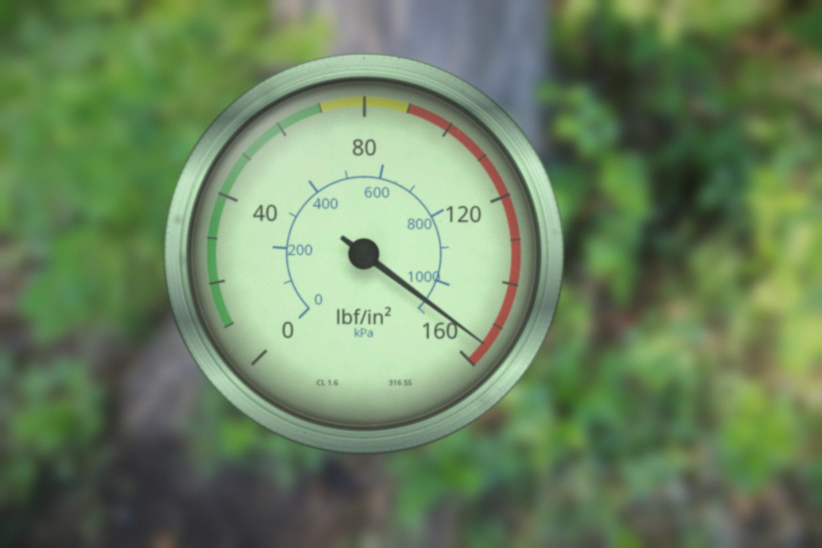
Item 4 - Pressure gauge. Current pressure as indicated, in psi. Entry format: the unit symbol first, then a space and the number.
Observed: psi 155
